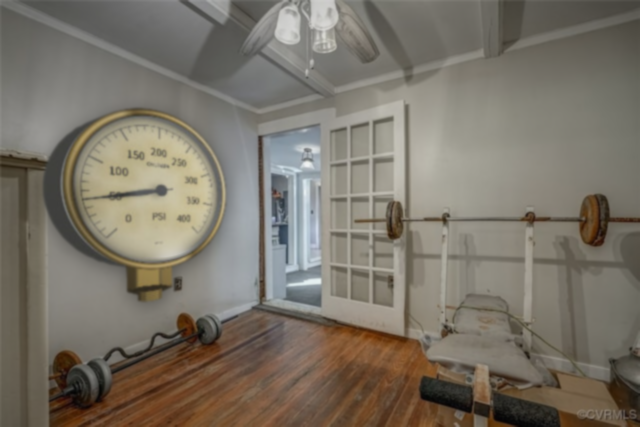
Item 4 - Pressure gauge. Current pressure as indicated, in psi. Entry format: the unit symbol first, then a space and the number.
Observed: psi 50
